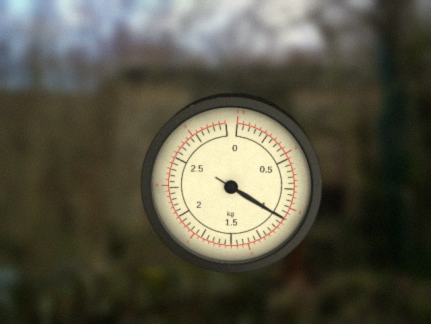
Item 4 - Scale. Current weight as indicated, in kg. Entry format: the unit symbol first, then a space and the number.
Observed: kg 1
